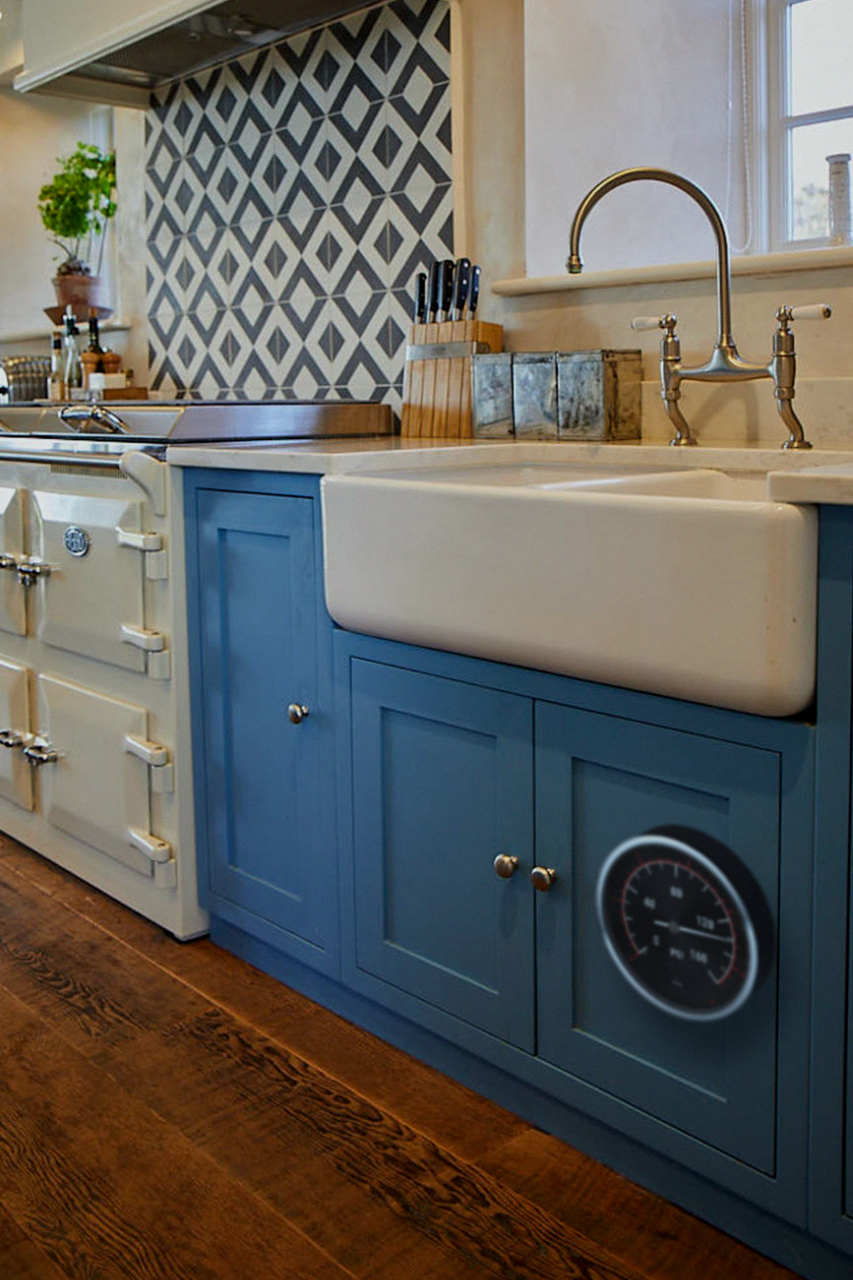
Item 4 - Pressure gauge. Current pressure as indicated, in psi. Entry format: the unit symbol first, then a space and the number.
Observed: psi 130
